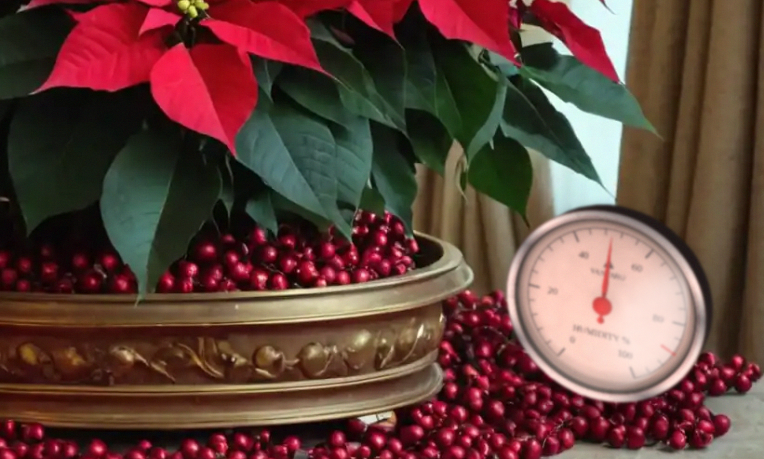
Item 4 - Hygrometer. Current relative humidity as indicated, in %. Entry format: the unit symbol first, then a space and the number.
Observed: % 50
